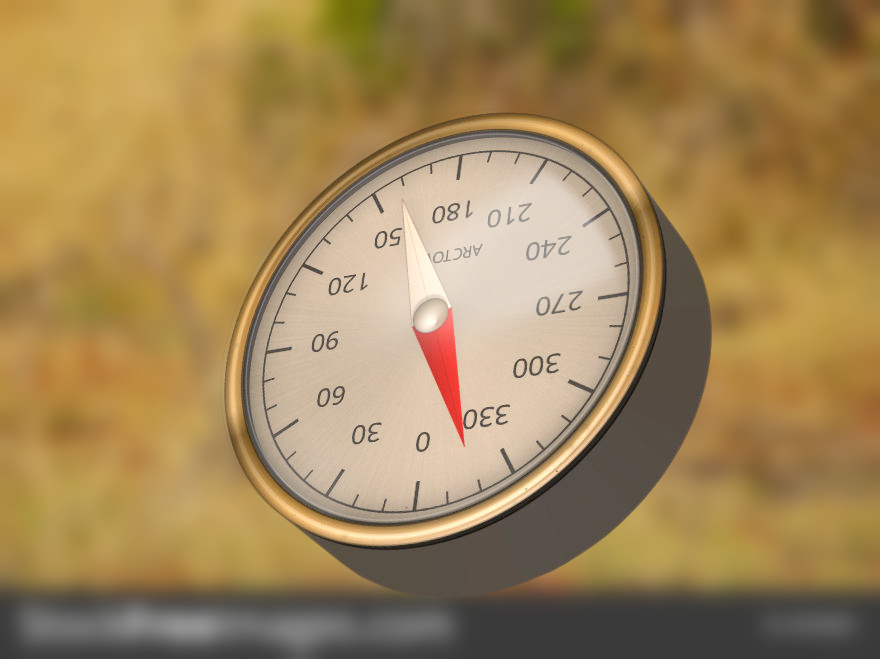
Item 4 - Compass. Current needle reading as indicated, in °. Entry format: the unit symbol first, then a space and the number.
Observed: ° 340
